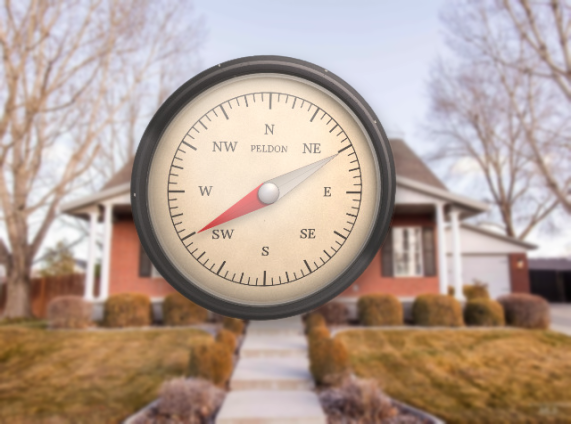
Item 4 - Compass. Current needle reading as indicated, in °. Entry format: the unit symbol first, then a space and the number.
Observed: ° 240
